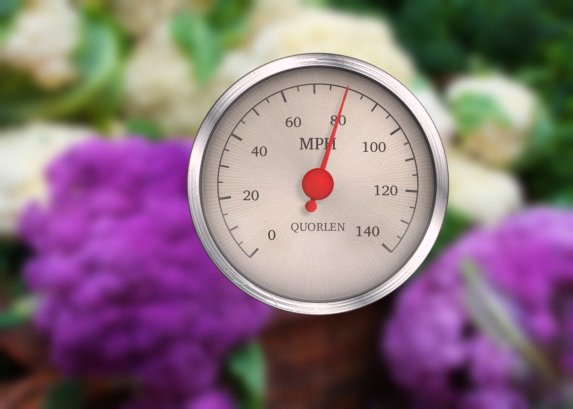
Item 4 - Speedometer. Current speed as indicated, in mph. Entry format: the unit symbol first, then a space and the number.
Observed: mph 80
